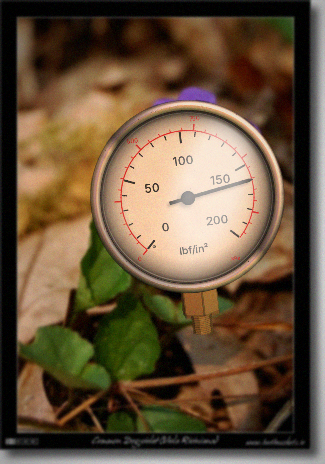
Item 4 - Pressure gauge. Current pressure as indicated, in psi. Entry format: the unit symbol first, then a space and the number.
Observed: psi 160
